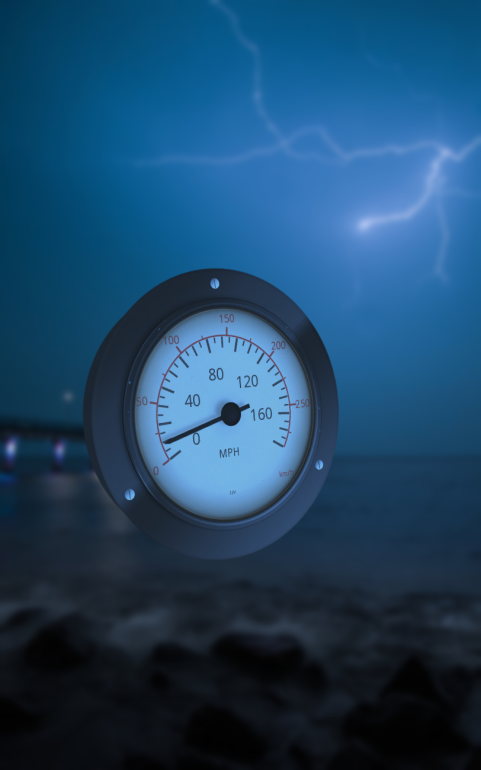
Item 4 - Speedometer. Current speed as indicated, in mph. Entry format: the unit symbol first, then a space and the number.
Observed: mph 10
